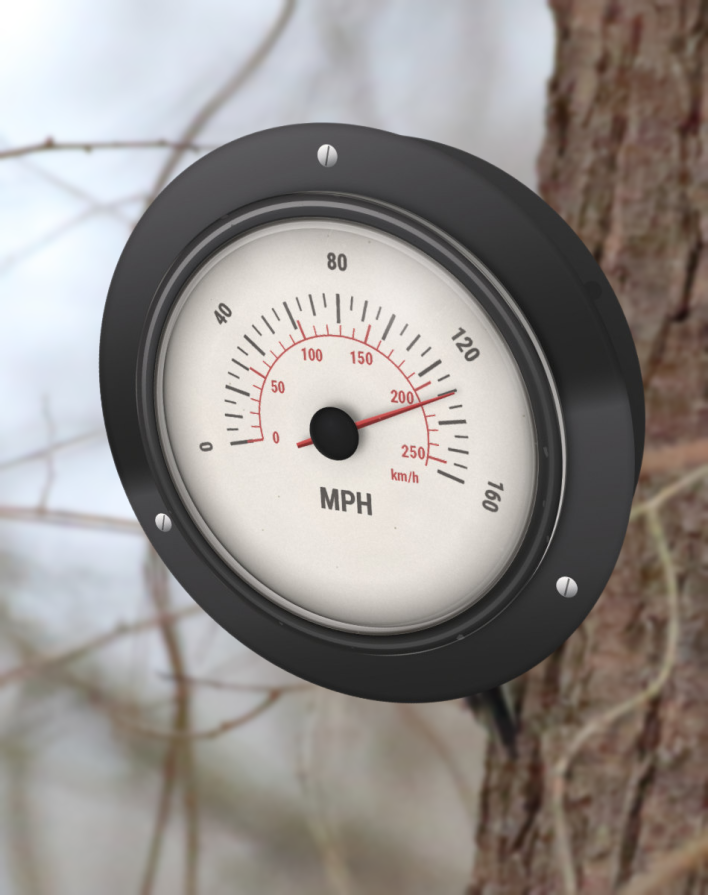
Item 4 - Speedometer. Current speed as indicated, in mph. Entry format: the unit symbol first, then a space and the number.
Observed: mph 130
